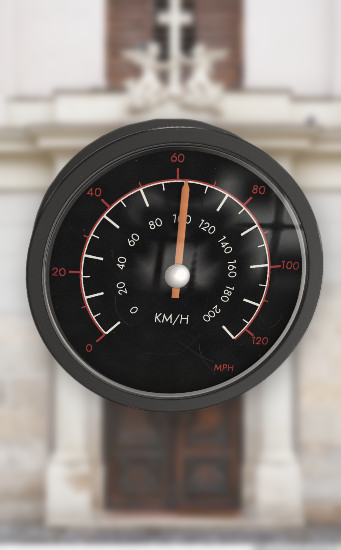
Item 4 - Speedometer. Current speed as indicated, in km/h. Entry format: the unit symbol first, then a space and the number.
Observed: km/h 100
